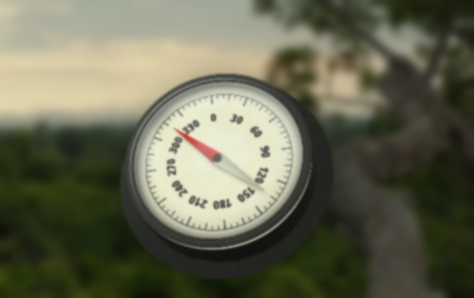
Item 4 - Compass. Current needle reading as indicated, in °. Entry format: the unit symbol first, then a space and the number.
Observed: ° 315
